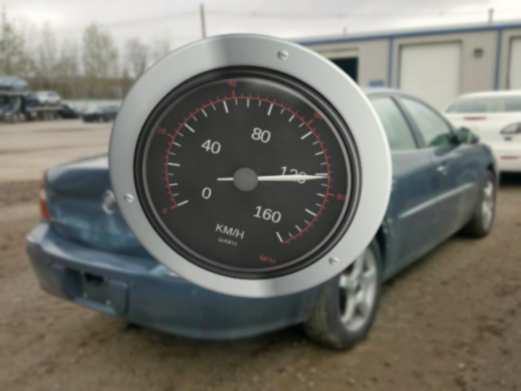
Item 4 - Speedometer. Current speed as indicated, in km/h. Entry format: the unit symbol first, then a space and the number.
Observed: km/h 120
